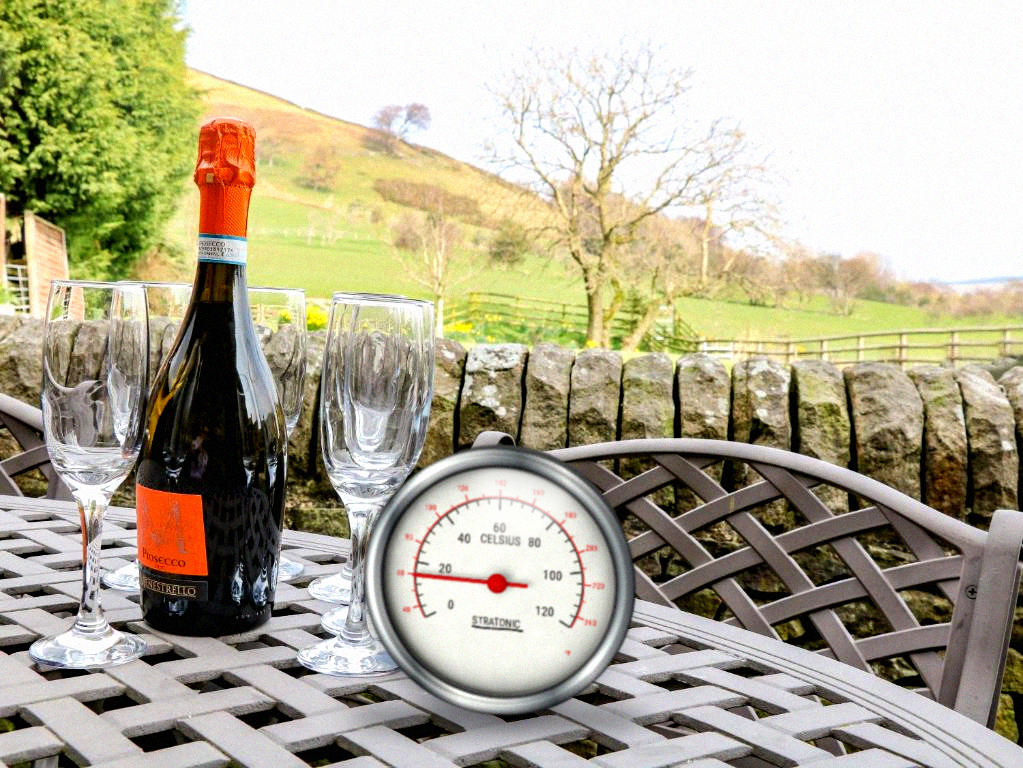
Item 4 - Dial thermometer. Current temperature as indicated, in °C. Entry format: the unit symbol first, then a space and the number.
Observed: °C 16
